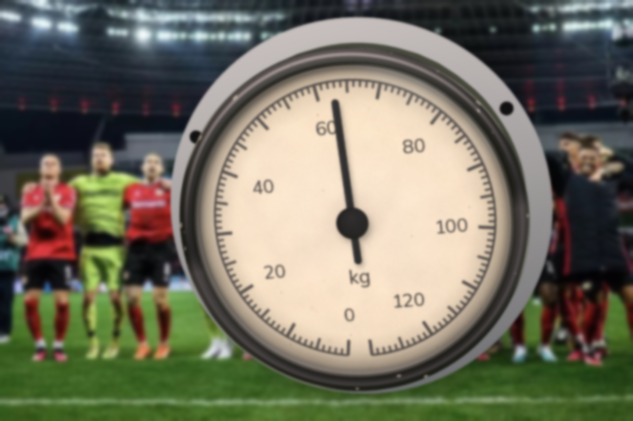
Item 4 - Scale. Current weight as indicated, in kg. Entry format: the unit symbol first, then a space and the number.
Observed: kg 63
